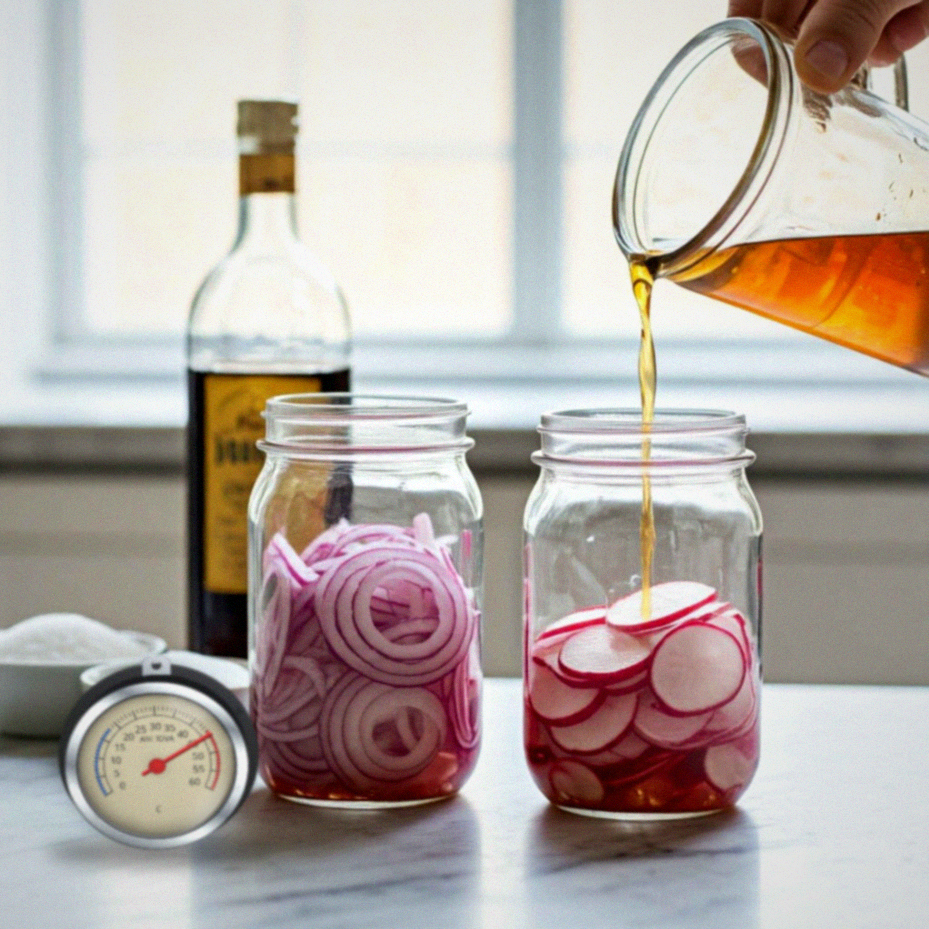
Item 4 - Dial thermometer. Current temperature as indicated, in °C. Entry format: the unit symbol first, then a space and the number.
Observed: °C 45
